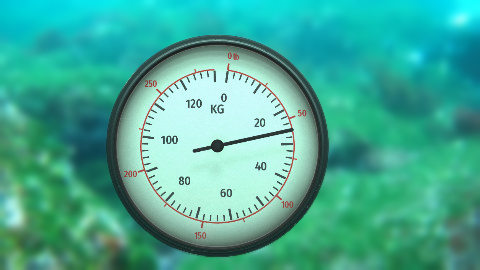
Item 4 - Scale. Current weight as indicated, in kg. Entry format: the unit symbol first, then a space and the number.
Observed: kg 26
